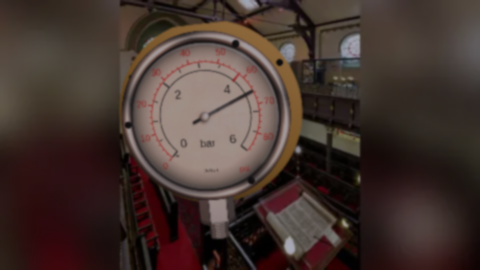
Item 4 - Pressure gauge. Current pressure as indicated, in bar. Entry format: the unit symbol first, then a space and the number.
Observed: bar 4.5
